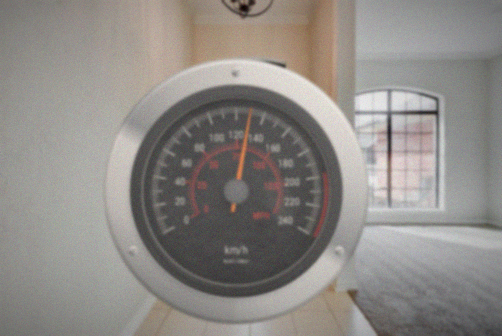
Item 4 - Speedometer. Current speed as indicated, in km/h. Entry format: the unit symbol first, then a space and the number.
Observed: km/h 130
